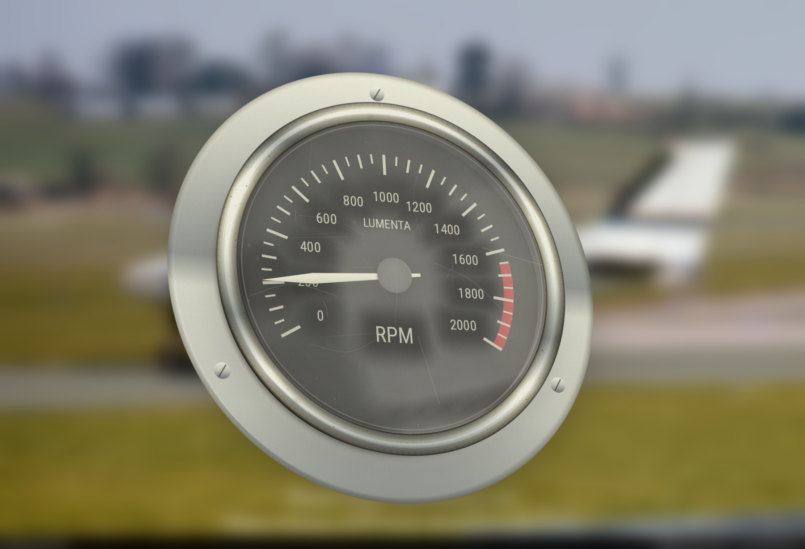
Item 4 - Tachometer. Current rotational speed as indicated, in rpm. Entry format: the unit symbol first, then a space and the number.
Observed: rpm 200
